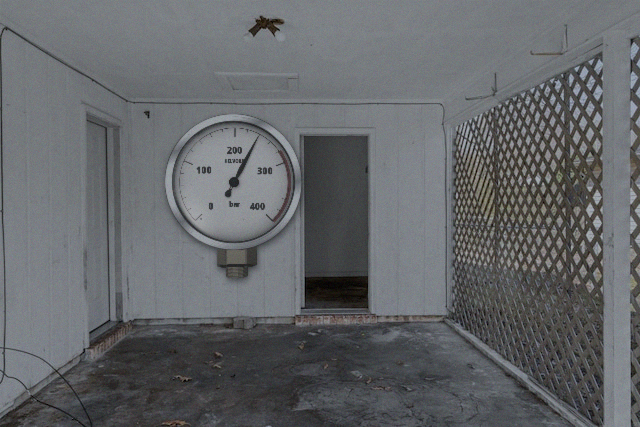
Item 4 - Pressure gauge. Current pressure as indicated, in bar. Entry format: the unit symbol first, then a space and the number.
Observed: bar 240
